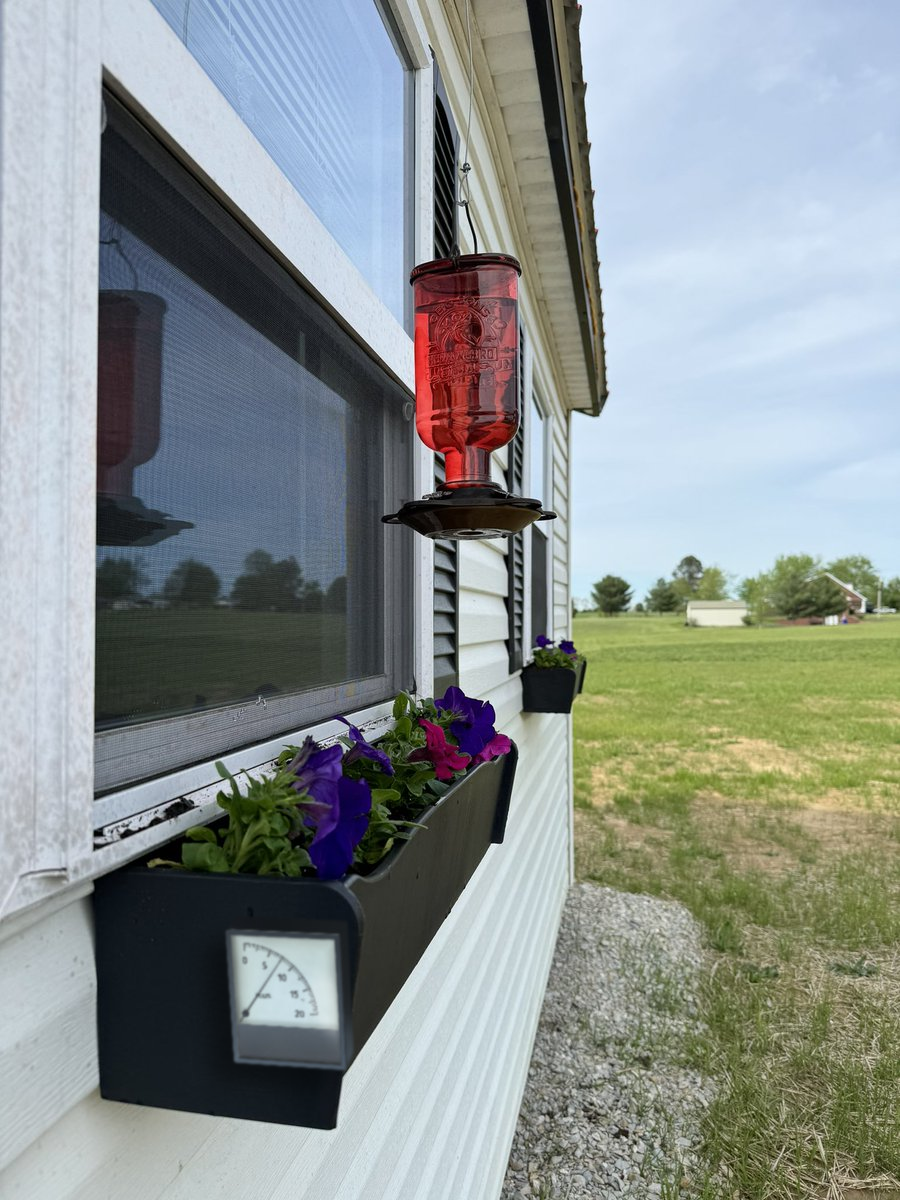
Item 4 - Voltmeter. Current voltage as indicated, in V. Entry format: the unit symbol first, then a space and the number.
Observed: V 7.5
